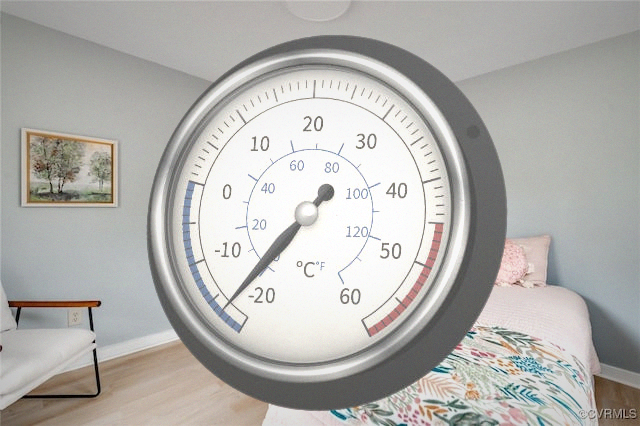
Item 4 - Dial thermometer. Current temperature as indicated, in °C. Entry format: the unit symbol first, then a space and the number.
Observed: °C -17
